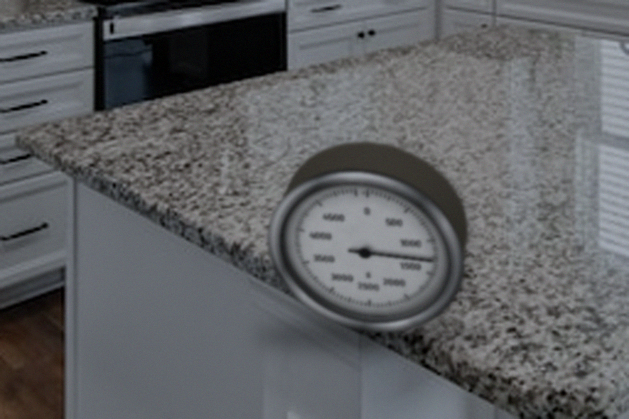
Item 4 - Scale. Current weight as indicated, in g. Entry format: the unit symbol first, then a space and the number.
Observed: g 1250
